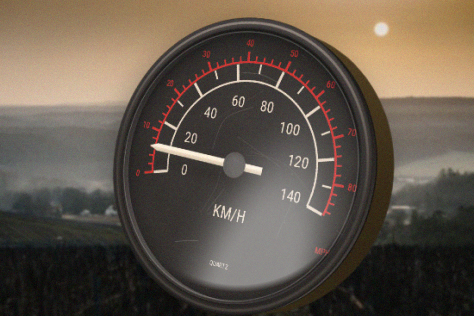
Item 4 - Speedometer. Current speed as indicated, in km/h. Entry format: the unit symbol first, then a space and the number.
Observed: km/h 10
